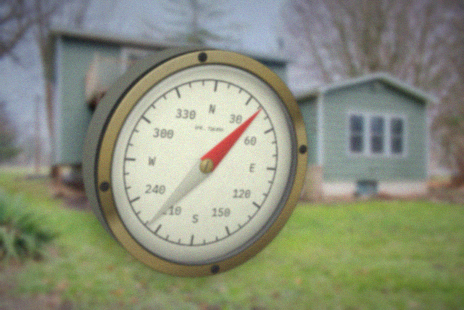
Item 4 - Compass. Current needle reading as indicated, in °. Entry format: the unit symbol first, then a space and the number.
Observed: ° 40
